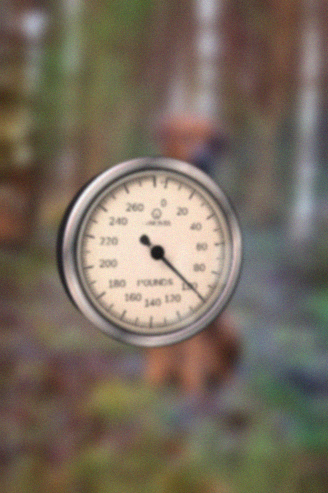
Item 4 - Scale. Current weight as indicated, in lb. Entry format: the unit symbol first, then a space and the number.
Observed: lb 100
